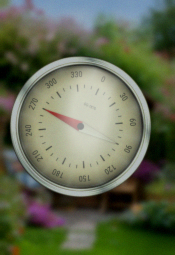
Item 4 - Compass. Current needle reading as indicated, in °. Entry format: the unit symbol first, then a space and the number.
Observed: ° 270
